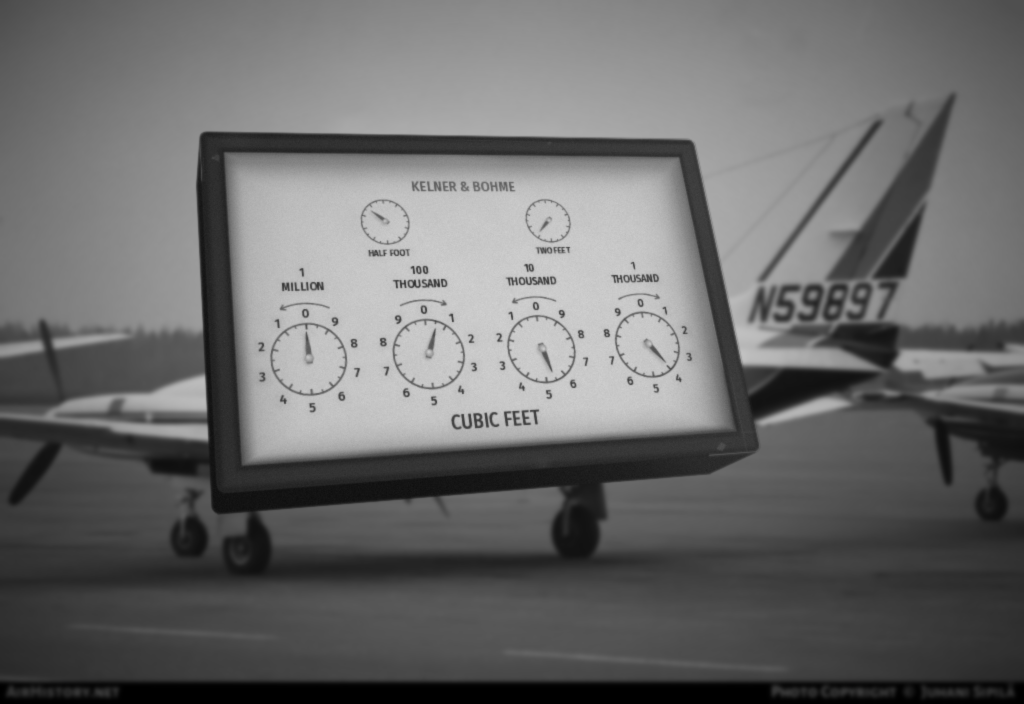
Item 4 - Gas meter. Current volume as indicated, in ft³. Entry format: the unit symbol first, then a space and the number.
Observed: ft³ 5400
